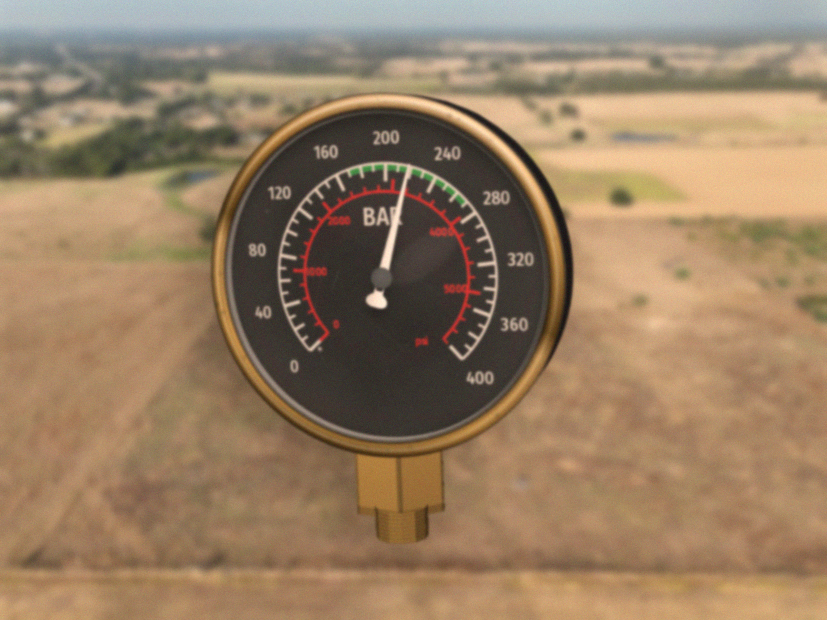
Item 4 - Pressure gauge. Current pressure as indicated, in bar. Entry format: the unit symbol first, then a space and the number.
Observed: bar 220
